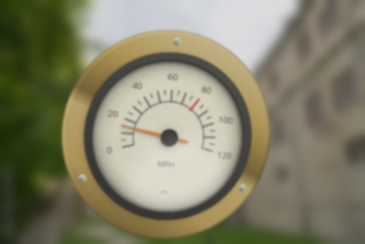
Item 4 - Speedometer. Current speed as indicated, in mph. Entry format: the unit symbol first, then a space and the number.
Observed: mph 15
